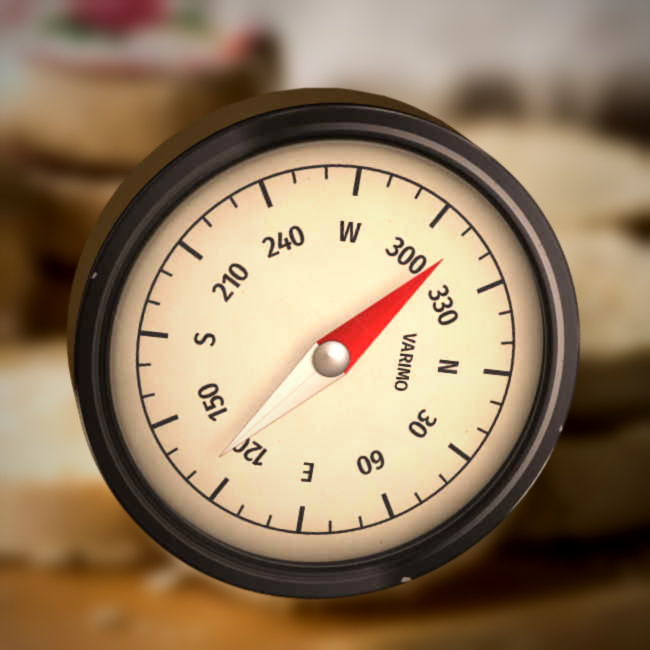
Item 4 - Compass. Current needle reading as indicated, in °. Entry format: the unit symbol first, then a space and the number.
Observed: ° 310
